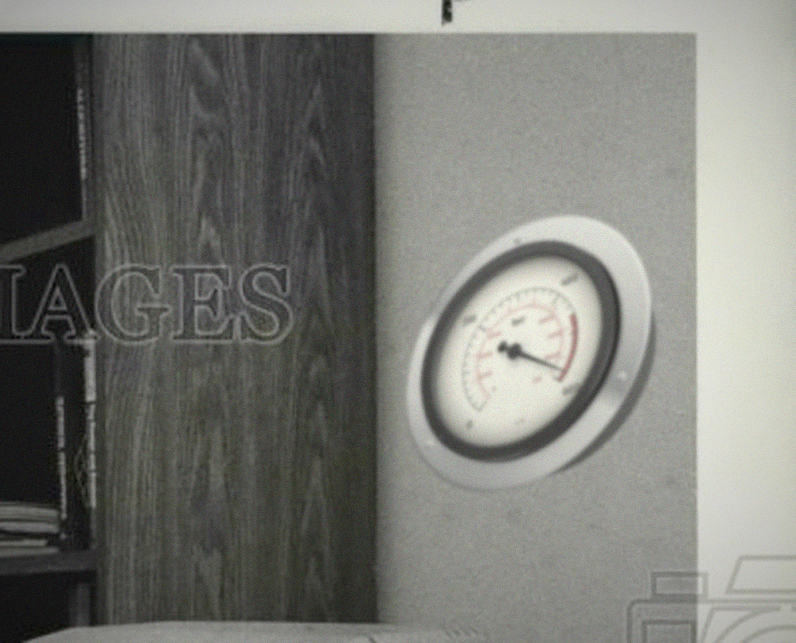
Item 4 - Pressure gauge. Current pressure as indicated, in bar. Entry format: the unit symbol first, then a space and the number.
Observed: bar 580
